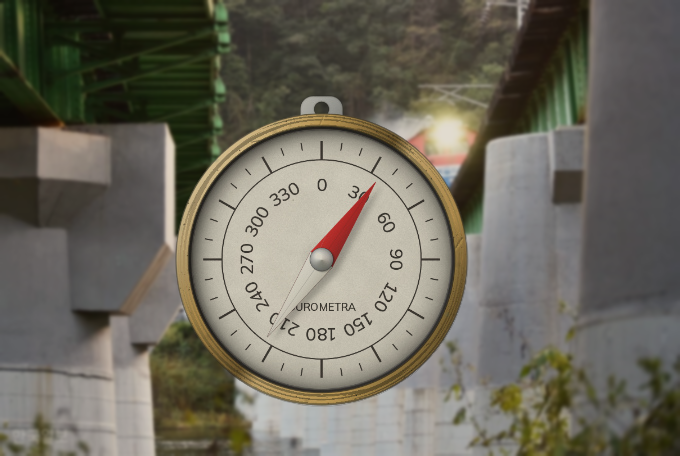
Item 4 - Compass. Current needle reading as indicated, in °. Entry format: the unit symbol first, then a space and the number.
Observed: ° 35
